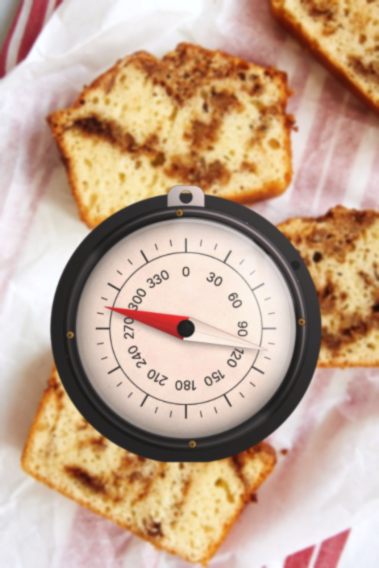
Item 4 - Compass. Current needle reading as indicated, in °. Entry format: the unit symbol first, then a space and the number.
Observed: ° 285
